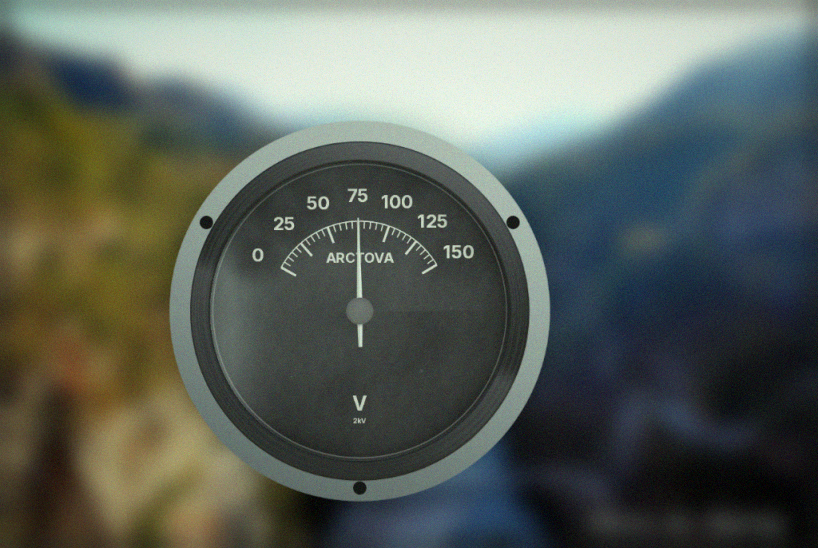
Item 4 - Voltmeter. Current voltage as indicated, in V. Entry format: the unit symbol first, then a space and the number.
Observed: V 75
